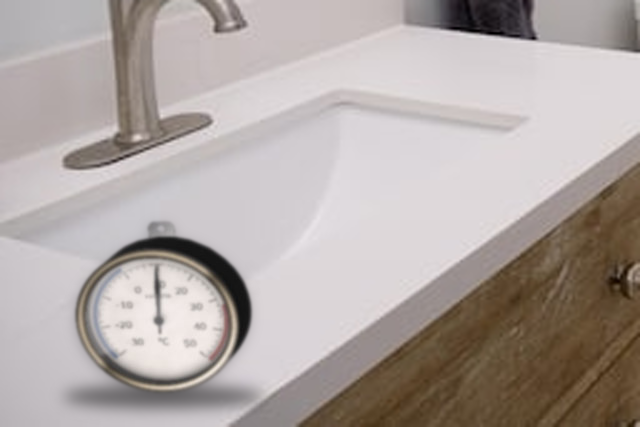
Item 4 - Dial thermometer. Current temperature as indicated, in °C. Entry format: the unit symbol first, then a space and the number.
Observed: °C 10
